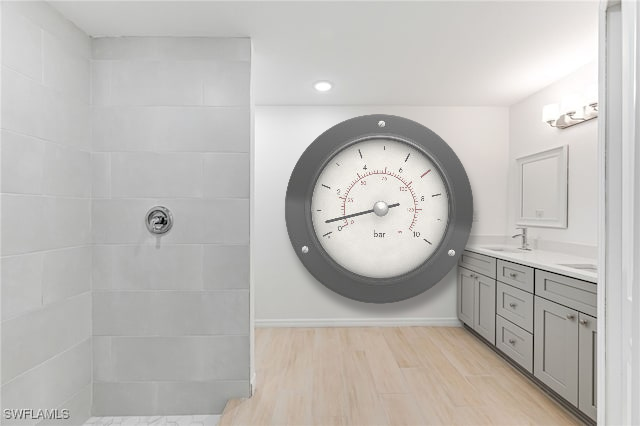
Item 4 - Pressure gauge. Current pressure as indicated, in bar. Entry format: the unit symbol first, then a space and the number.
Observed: bar 0.5
